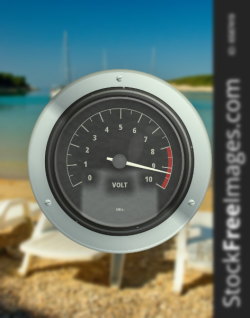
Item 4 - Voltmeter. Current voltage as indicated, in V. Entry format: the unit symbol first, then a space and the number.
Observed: V 9.25
